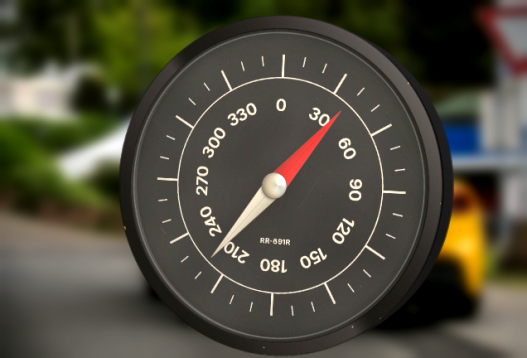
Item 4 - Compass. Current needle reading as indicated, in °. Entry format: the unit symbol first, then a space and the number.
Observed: ° 40
